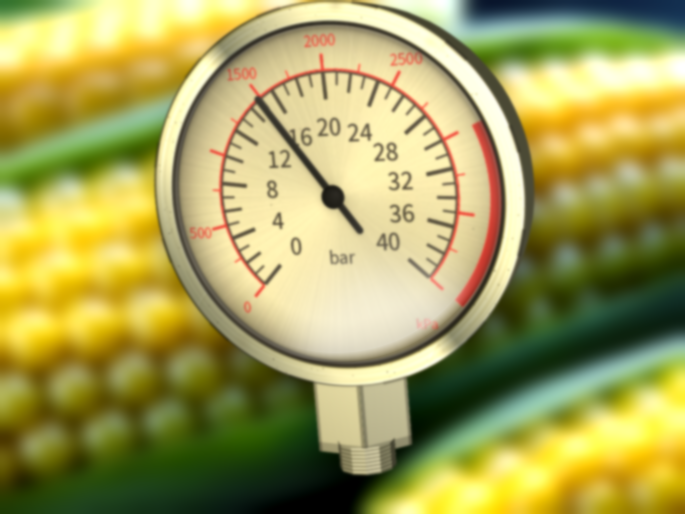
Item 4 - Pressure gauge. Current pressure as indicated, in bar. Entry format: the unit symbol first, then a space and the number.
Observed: bar 15
